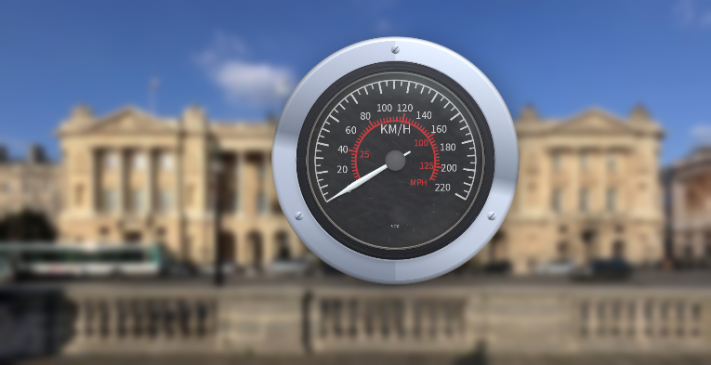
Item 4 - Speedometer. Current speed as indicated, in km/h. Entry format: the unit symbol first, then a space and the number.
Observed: km/h 0
